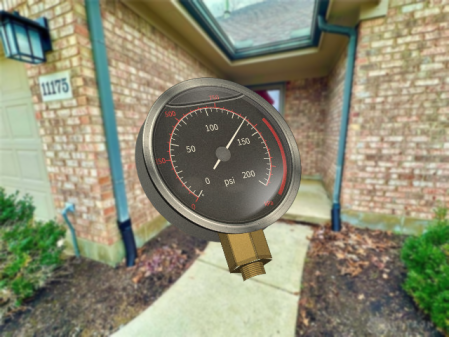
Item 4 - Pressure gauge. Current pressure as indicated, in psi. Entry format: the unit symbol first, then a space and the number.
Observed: psi 135
